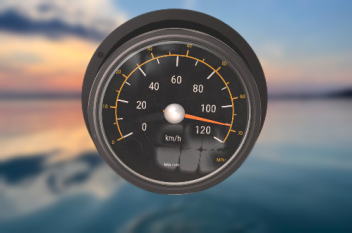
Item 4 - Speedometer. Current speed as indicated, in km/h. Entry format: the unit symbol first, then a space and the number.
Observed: km/h 110
